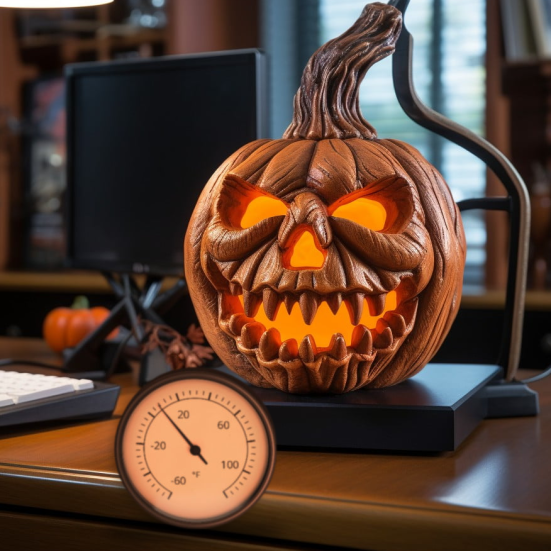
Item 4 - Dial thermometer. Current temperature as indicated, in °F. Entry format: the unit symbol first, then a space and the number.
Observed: °F 8
